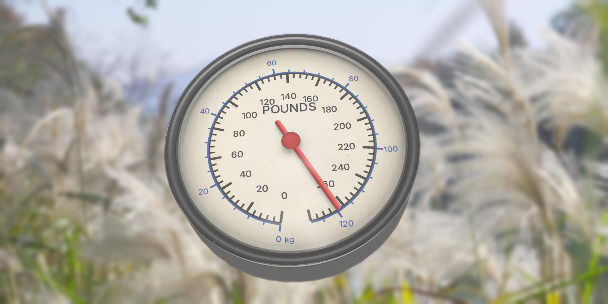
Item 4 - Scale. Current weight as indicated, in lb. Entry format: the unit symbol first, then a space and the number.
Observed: lb 264
